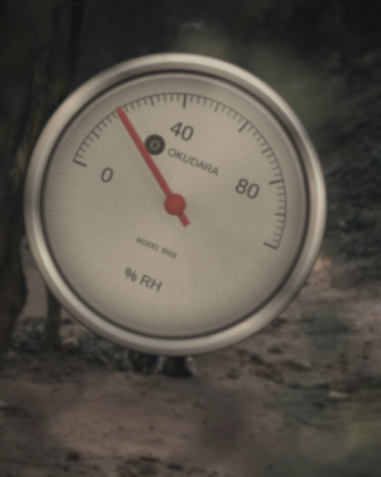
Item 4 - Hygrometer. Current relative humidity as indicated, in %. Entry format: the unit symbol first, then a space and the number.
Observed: % 20
